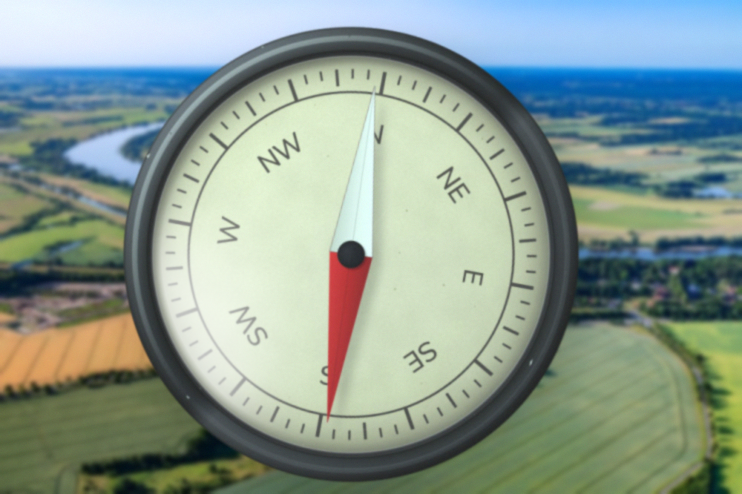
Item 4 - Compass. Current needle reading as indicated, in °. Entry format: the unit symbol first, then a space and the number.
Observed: ° 177.5
